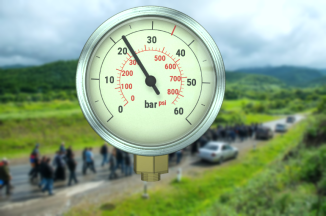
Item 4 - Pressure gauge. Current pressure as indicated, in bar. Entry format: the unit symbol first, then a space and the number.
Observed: bar 22.5
